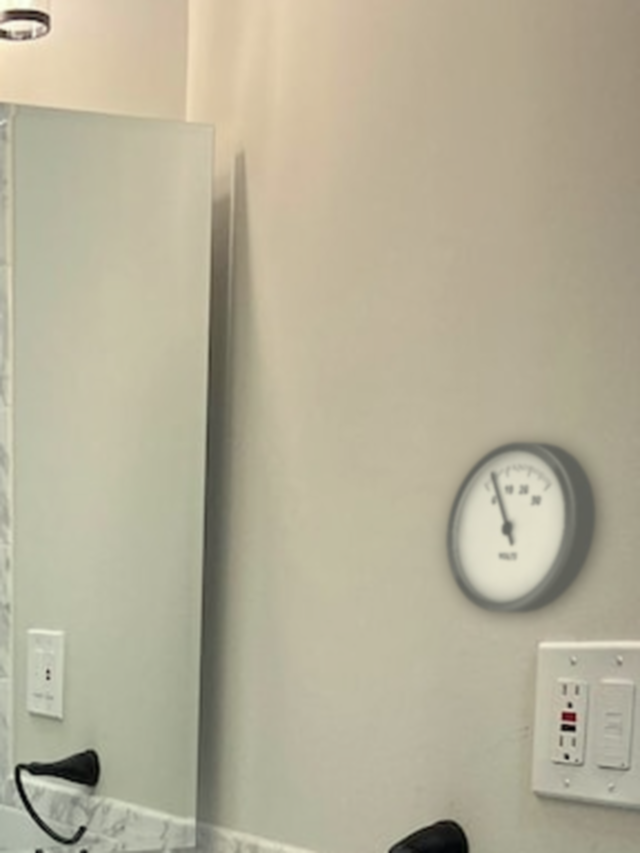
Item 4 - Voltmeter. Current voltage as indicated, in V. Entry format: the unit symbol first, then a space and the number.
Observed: V 5
